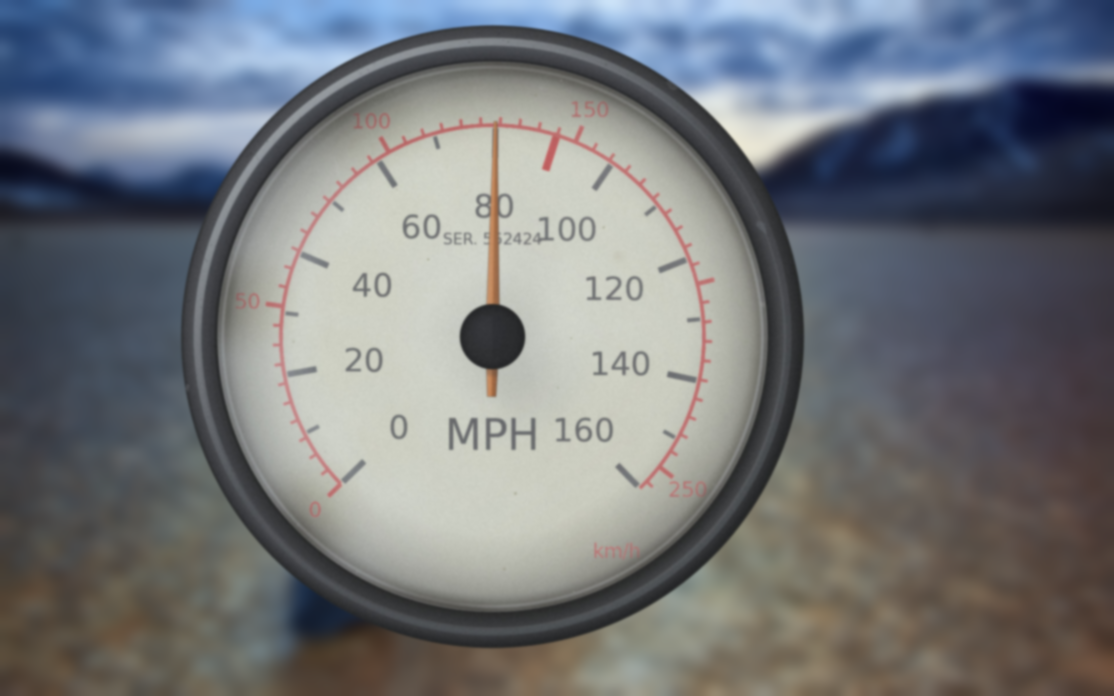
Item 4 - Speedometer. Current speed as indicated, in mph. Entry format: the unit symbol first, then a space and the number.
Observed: mph 80
